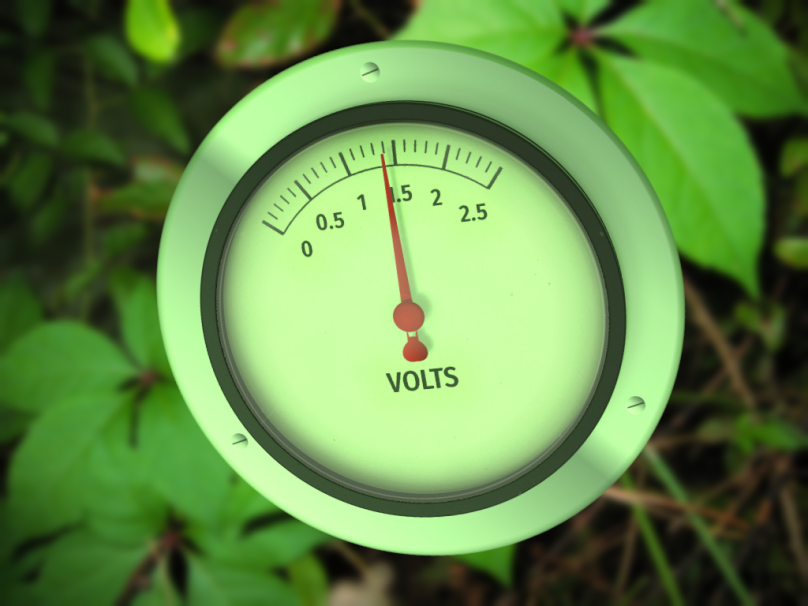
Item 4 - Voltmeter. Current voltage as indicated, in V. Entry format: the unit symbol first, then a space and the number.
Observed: V 1.4
